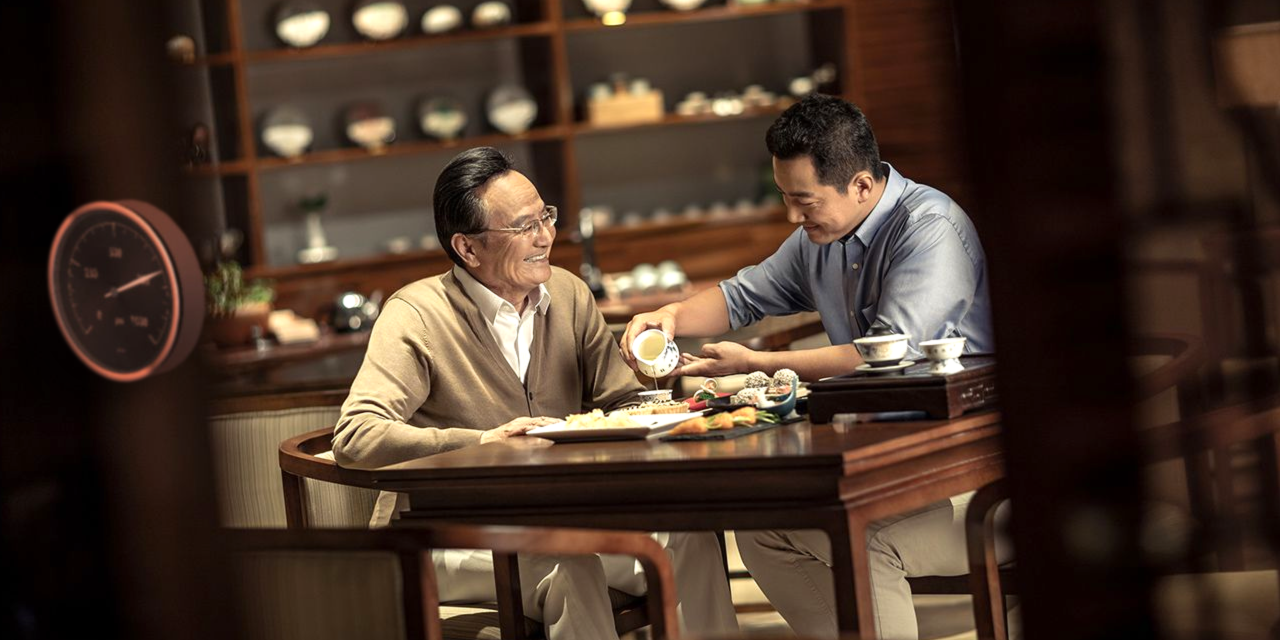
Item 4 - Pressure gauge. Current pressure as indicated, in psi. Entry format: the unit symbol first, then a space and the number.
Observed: psi 750
